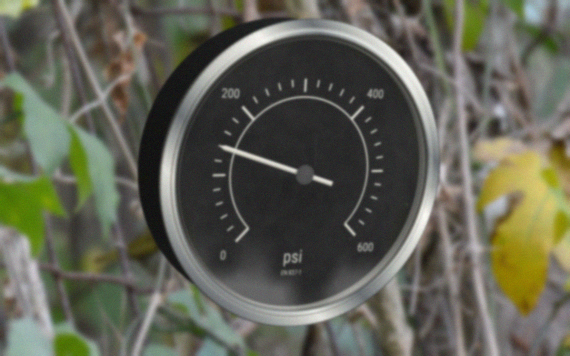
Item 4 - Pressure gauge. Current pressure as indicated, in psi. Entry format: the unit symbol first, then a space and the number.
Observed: psi 140
